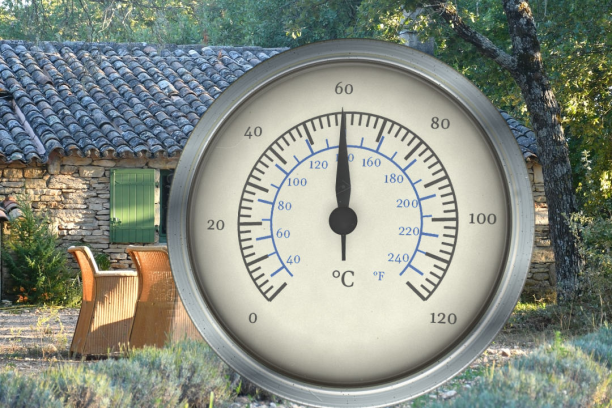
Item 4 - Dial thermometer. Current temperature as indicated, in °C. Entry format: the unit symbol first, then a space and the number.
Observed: °C 60
